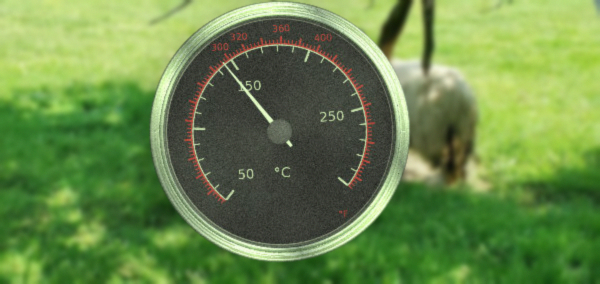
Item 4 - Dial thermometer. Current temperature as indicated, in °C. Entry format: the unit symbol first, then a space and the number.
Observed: °C 145
